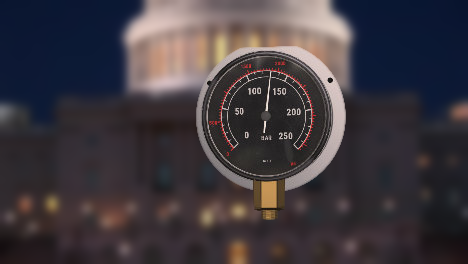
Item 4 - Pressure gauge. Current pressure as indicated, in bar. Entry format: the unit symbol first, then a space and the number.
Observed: bar 130
